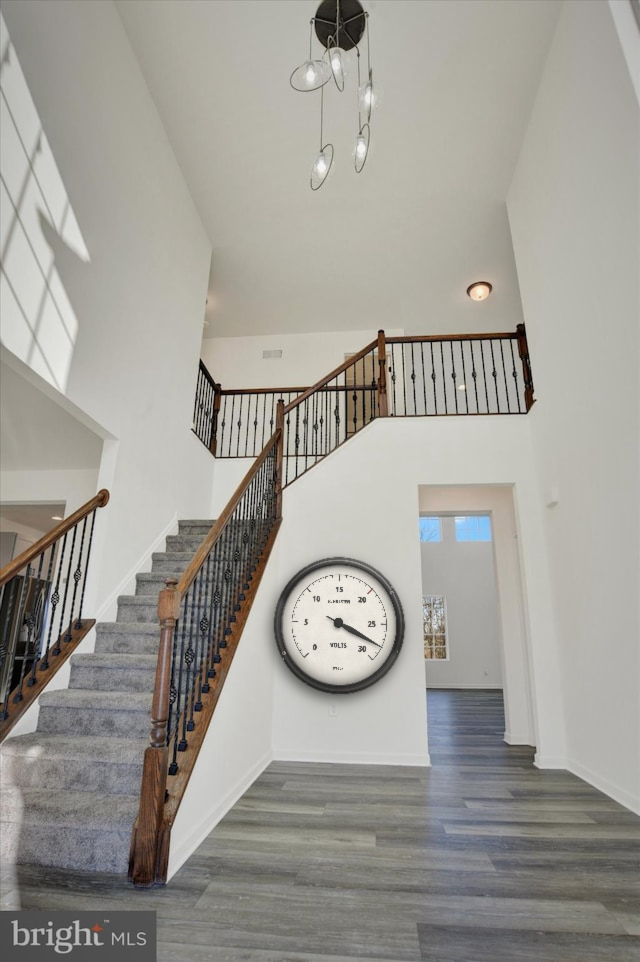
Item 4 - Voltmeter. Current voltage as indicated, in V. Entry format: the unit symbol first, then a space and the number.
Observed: V 28
